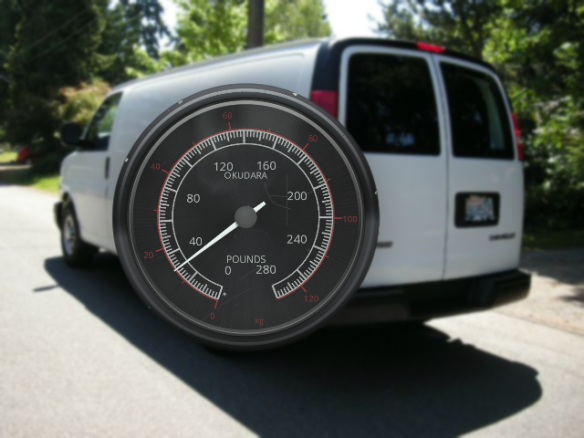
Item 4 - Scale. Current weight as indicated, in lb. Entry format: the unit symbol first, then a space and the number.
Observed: lb 30
